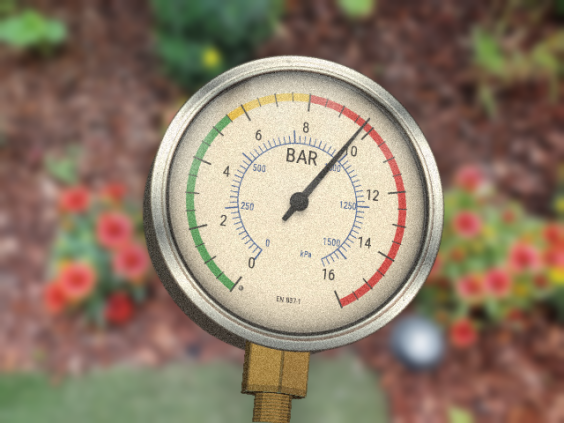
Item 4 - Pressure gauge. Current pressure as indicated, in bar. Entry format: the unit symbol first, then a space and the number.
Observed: bar 9.75
